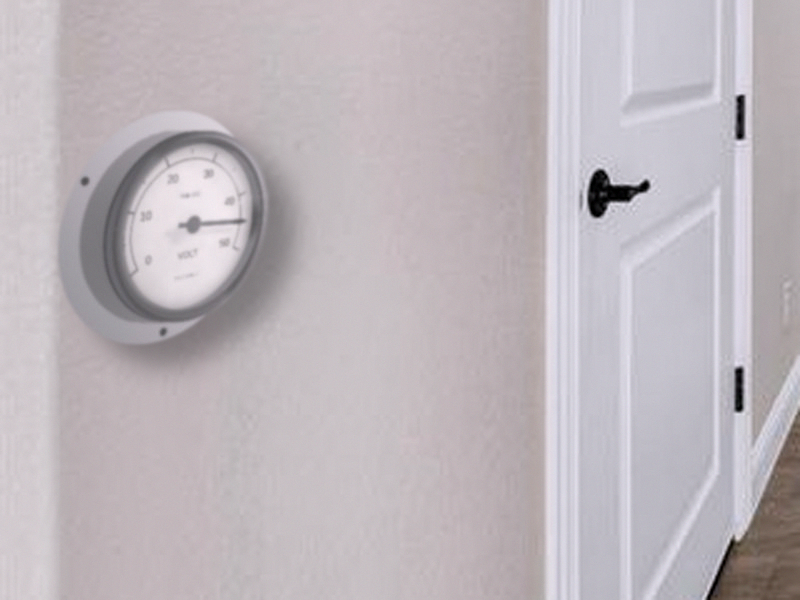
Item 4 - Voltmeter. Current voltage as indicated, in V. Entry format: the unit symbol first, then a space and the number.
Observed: V 45
